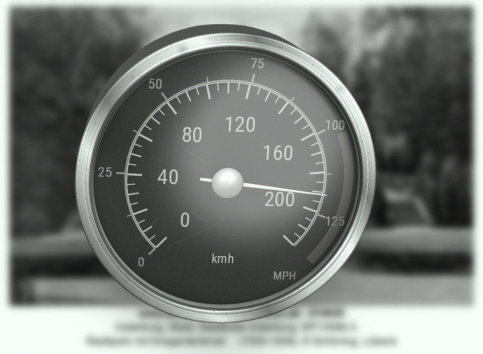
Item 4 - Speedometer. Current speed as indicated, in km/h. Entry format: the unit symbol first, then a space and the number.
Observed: km/h 190
